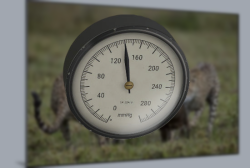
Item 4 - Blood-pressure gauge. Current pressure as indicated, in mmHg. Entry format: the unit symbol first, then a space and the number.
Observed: mmHg 140
